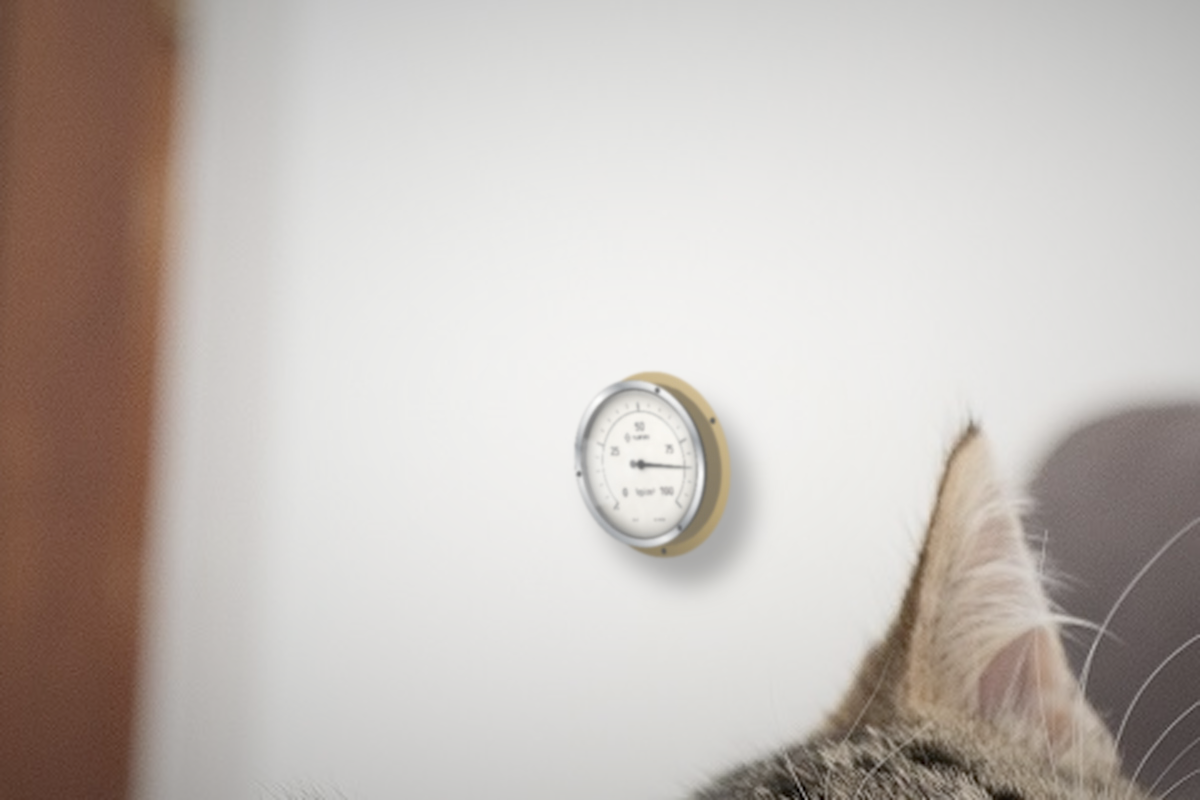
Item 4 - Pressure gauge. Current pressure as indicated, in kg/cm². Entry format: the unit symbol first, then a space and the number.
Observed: kg/cm² 85
